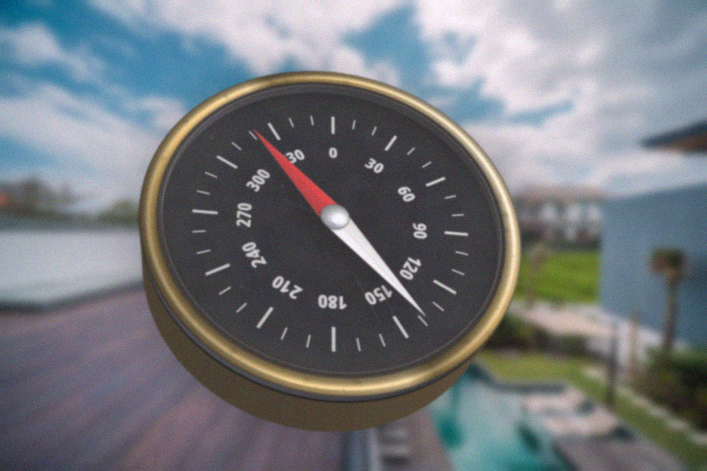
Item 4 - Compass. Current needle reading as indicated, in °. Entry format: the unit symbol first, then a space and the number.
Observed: ° 320
